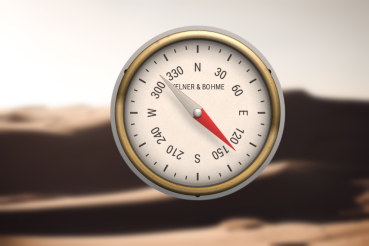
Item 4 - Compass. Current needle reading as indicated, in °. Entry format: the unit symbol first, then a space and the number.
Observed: ° 135
